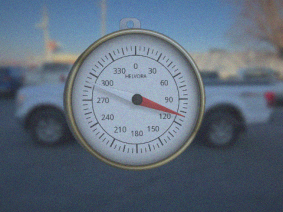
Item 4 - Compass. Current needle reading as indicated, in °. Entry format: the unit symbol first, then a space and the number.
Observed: ° 110
